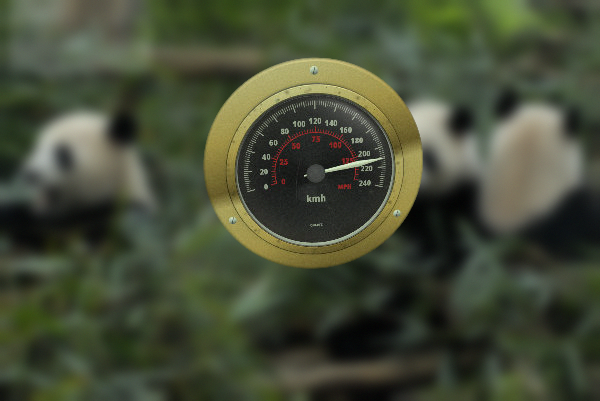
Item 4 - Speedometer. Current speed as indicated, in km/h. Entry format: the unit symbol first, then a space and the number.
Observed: km/h 210
